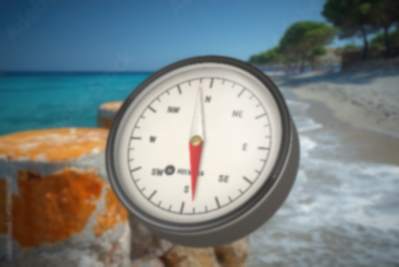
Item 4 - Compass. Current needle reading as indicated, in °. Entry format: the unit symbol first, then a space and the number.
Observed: ° 170
